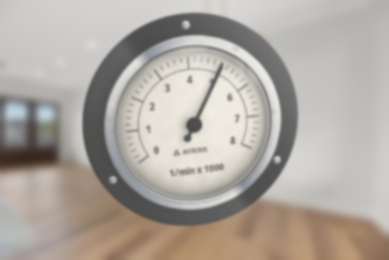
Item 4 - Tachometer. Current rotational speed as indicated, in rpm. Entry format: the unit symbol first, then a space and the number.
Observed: rpm 5000
